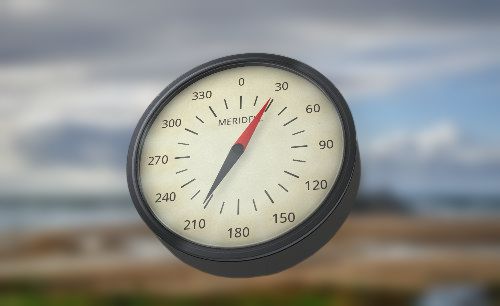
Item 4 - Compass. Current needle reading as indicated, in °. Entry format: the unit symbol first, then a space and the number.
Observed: ° 30
